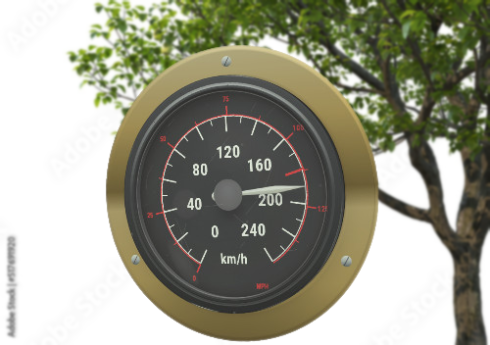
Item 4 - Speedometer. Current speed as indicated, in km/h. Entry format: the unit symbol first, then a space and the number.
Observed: km/h 190
